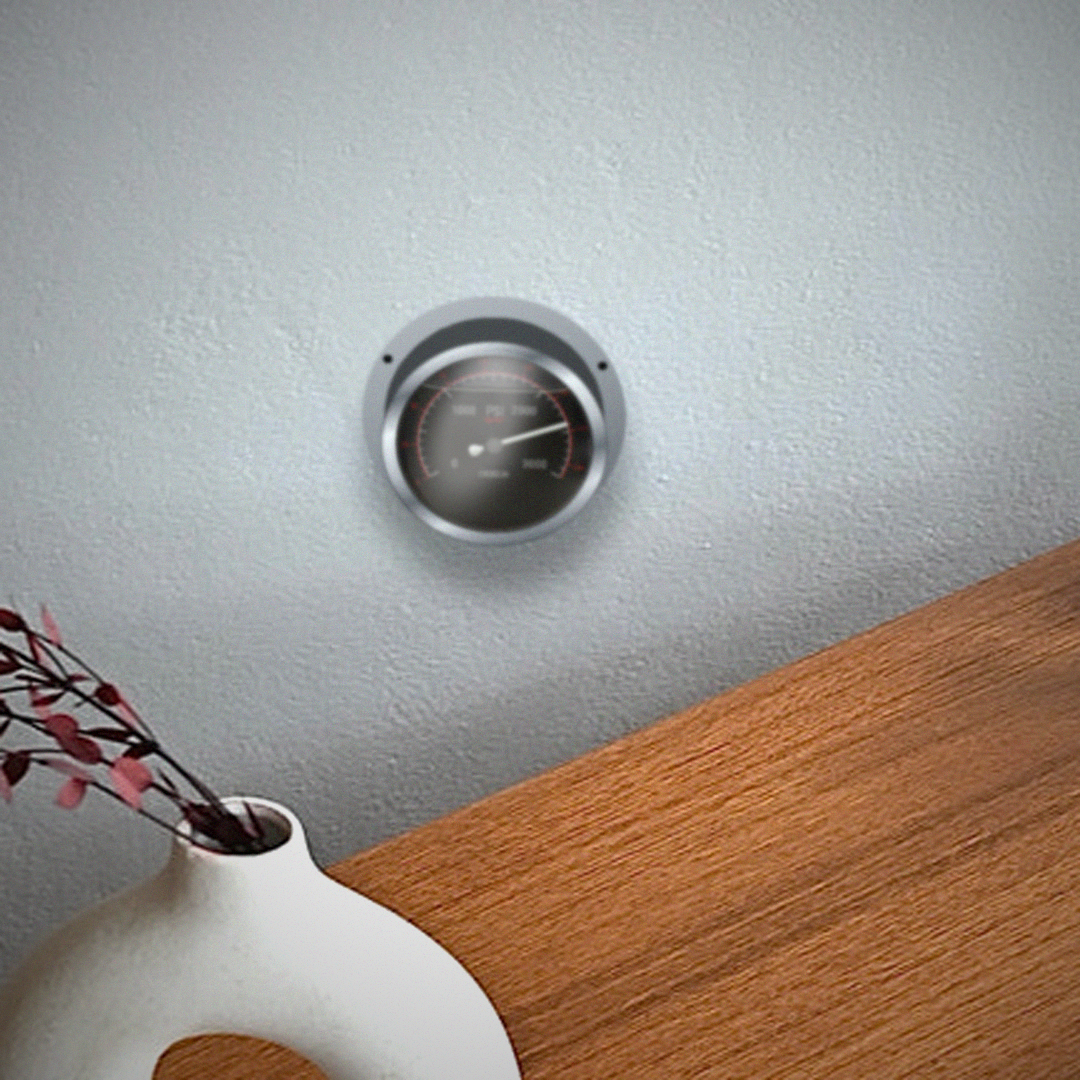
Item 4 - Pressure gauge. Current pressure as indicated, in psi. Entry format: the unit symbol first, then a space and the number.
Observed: psi 2400
